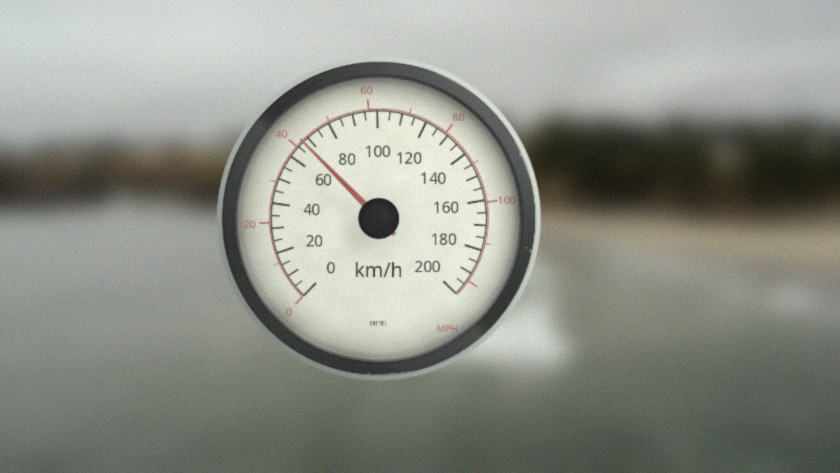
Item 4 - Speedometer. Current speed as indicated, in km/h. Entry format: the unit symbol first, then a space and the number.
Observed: km/h 67.5
